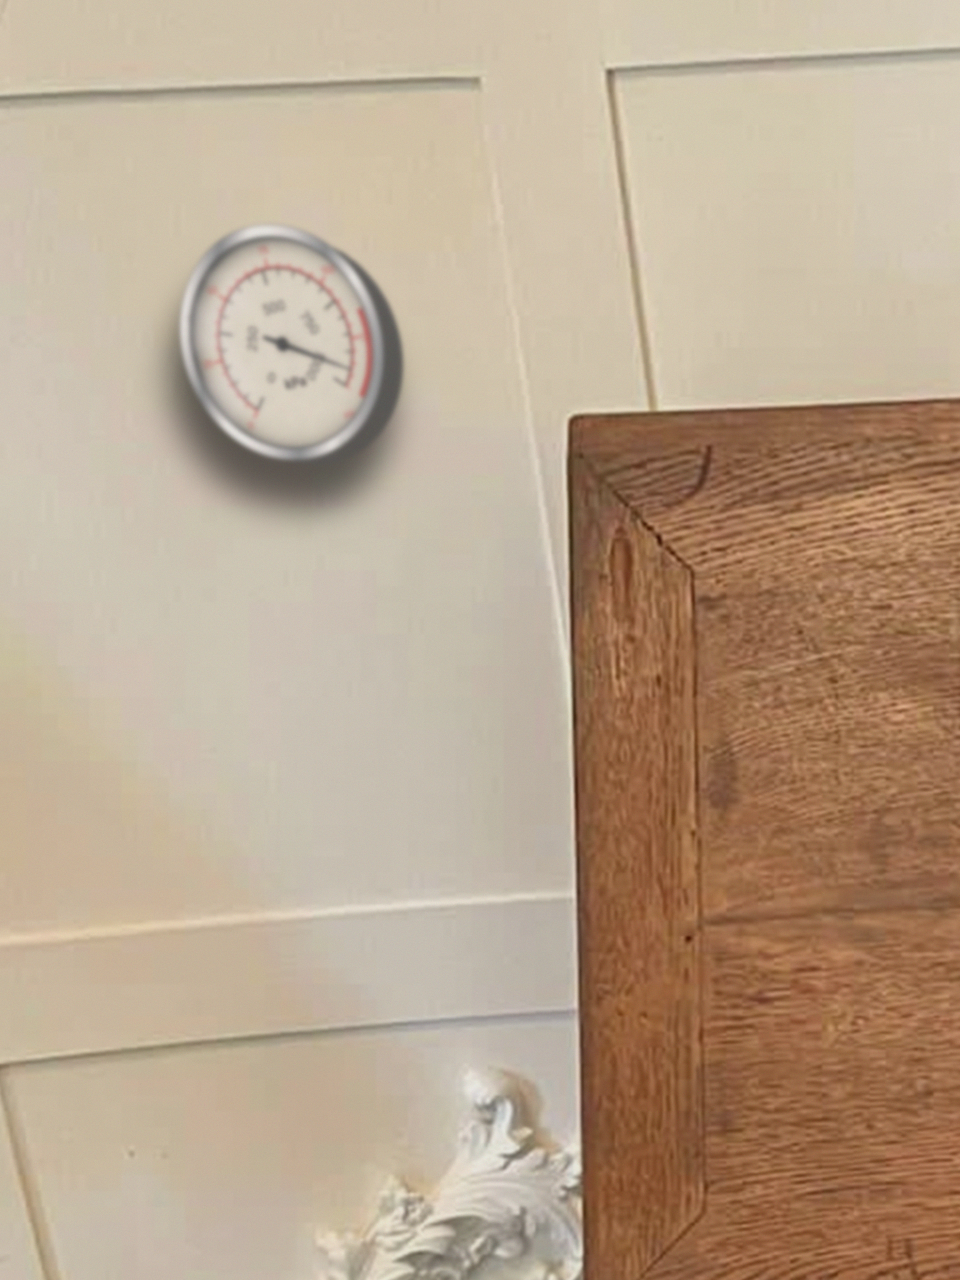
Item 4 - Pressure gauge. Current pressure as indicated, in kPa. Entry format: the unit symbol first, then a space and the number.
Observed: kPa 950
